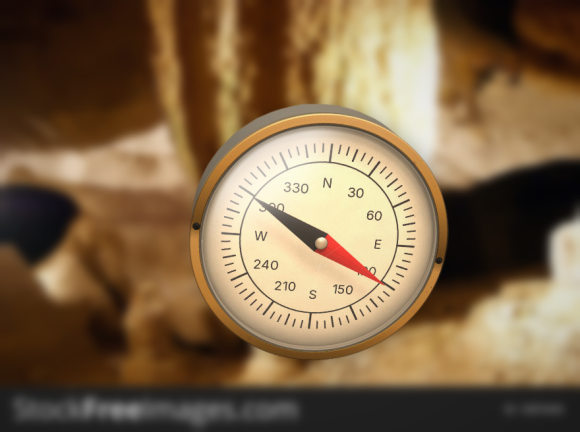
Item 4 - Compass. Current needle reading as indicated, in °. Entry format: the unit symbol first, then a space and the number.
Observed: ° 120
